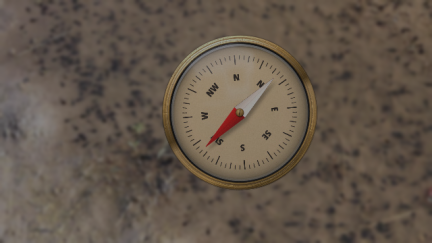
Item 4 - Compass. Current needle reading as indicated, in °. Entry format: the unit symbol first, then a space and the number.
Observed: ° 230
